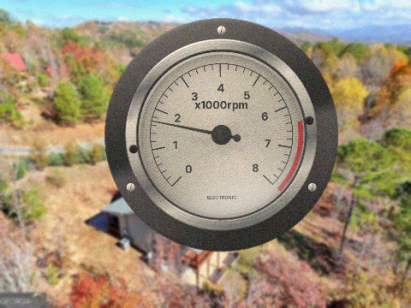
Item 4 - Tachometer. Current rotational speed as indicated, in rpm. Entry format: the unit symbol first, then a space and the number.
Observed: rpm 1700
